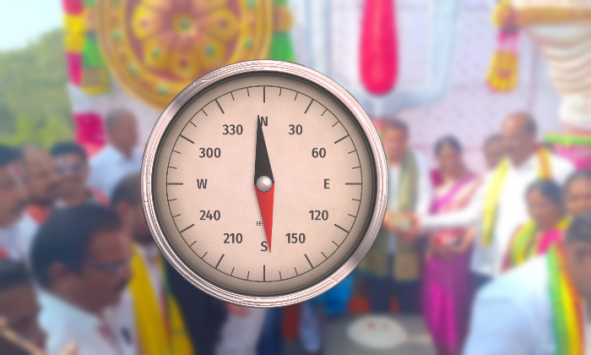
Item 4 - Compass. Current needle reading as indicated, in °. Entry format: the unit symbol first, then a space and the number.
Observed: ° 175
